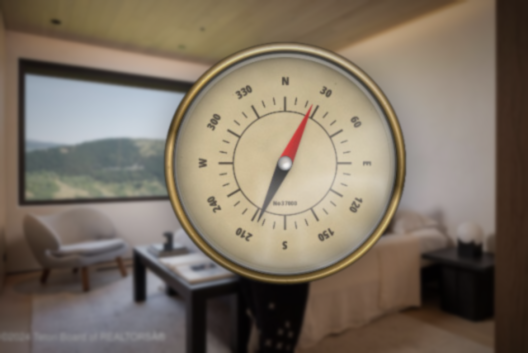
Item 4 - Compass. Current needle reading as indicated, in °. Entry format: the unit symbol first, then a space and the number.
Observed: ° 25
